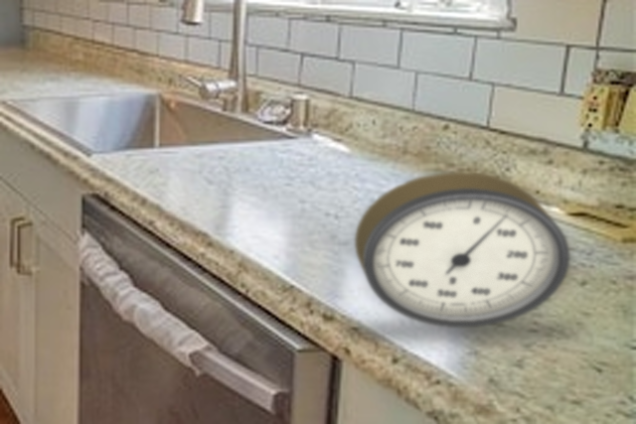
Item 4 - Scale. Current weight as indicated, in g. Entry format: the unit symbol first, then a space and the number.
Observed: g 50
